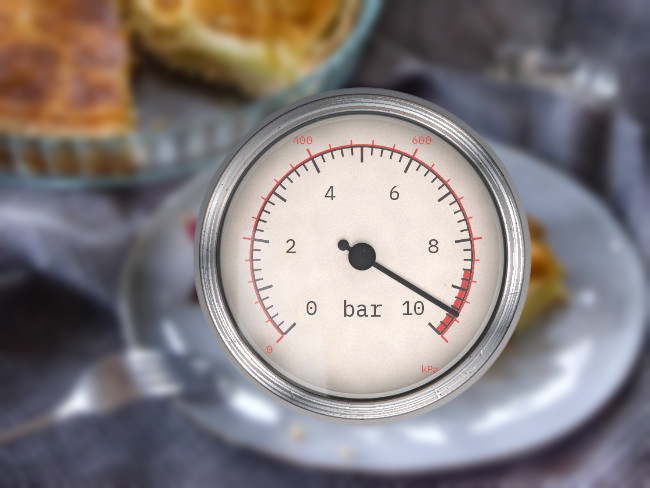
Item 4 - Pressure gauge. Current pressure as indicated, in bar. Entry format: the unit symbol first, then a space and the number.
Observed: bar 9.5
